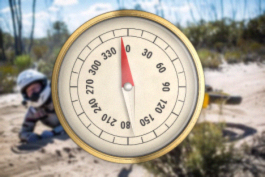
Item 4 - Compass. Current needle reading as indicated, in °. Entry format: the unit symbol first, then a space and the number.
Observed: ° 352.5
